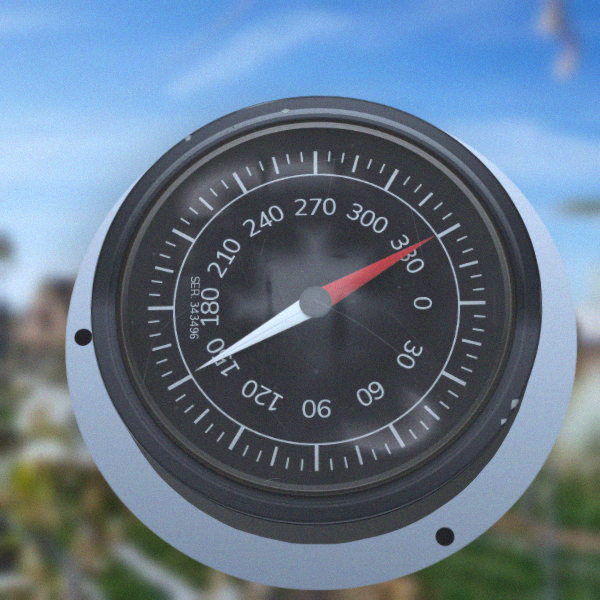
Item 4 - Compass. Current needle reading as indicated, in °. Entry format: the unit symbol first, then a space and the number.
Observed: ° 330
